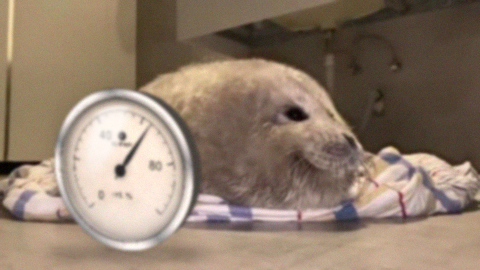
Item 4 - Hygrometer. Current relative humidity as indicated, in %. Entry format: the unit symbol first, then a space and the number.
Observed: % 64
